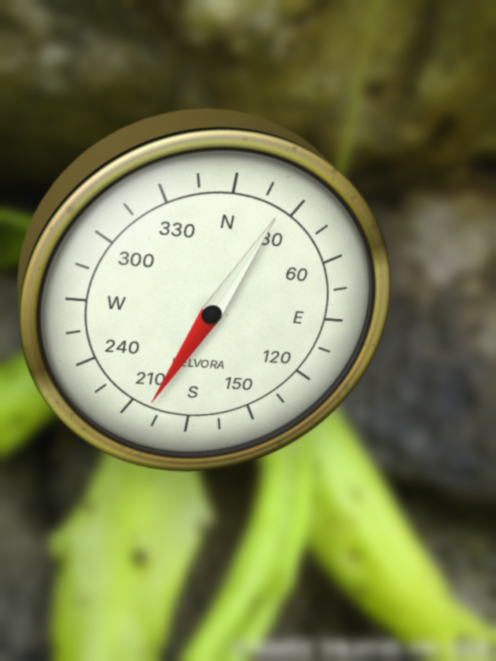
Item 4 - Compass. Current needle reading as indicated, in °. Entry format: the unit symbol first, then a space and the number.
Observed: ° 202.5
